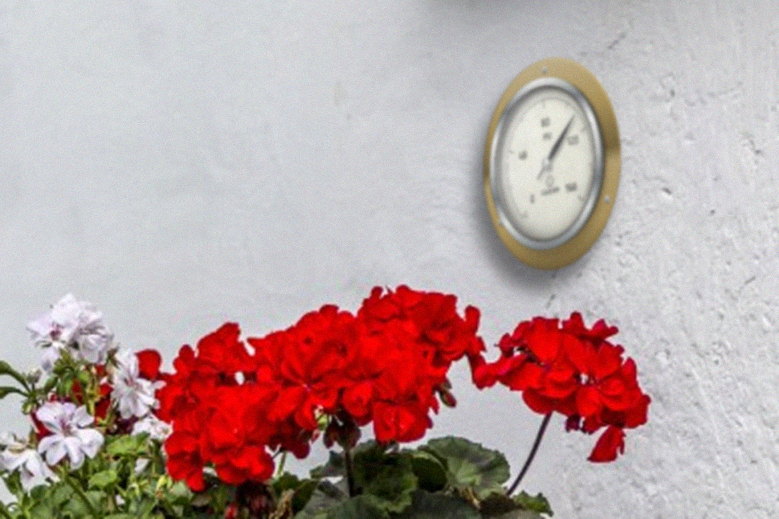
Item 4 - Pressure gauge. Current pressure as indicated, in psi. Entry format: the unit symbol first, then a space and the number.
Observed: psi 110
